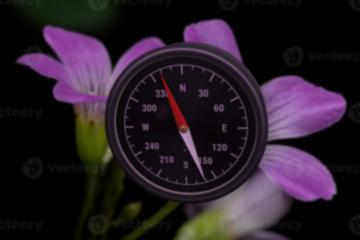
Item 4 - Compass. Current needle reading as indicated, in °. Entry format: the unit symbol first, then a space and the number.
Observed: ° 340
